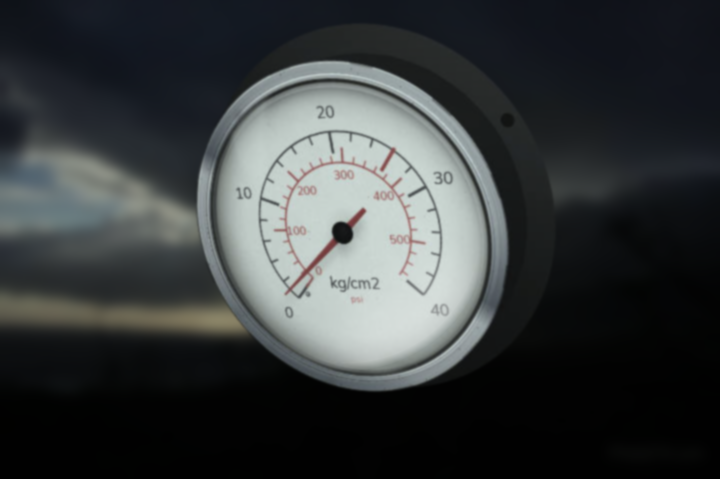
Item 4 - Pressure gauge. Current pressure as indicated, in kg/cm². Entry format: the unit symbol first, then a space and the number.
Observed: kg/cm² 1
